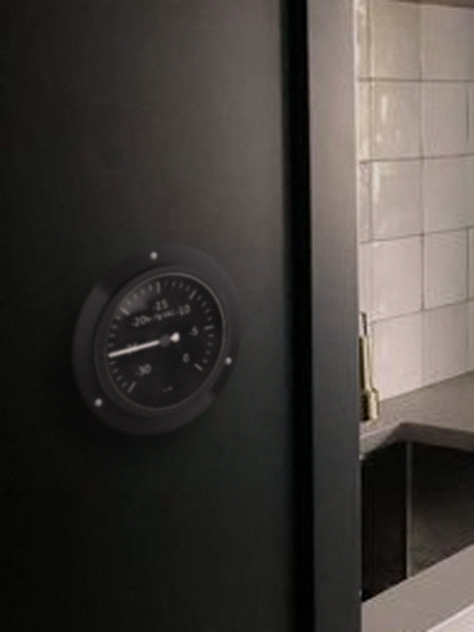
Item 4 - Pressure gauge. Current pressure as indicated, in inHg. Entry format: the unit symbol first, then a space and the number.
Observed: inHg -25
